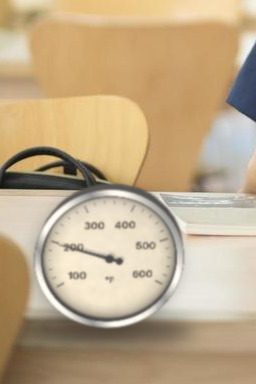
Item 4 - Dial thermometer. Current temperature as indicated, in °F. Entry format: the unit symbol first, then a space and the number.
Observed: °F 200
